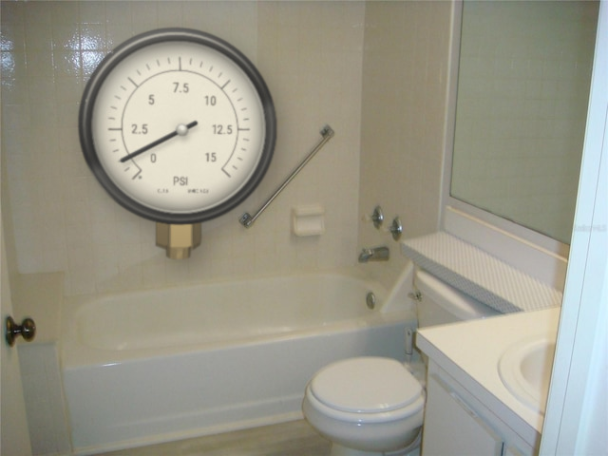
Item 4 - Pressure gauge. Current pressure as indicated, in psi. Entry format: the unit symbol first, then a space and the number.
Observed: psi 1
